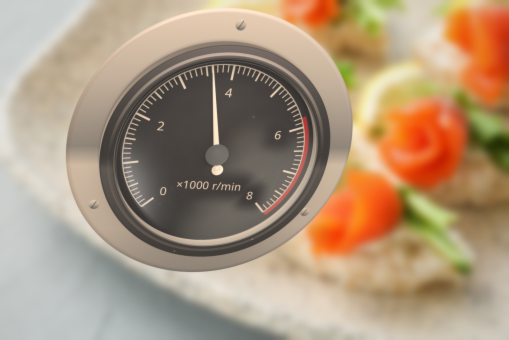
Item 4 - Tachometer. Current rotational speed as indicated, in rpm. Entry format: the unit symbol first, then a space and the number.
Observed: rpm 3600
